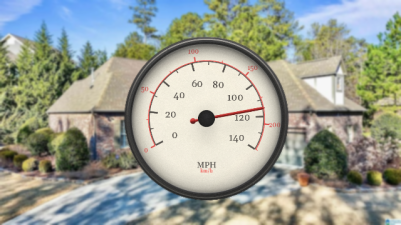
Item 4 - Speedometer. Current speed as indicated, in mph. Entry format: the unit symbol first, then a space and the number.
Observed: mph 115
